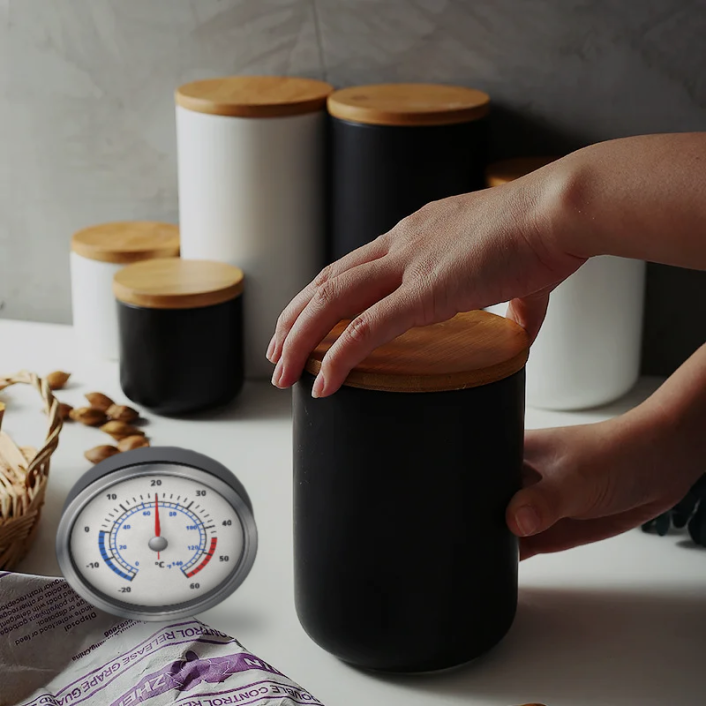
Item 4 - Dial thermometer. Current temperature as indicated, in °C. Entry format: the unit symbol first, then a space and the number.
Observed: °C 20
